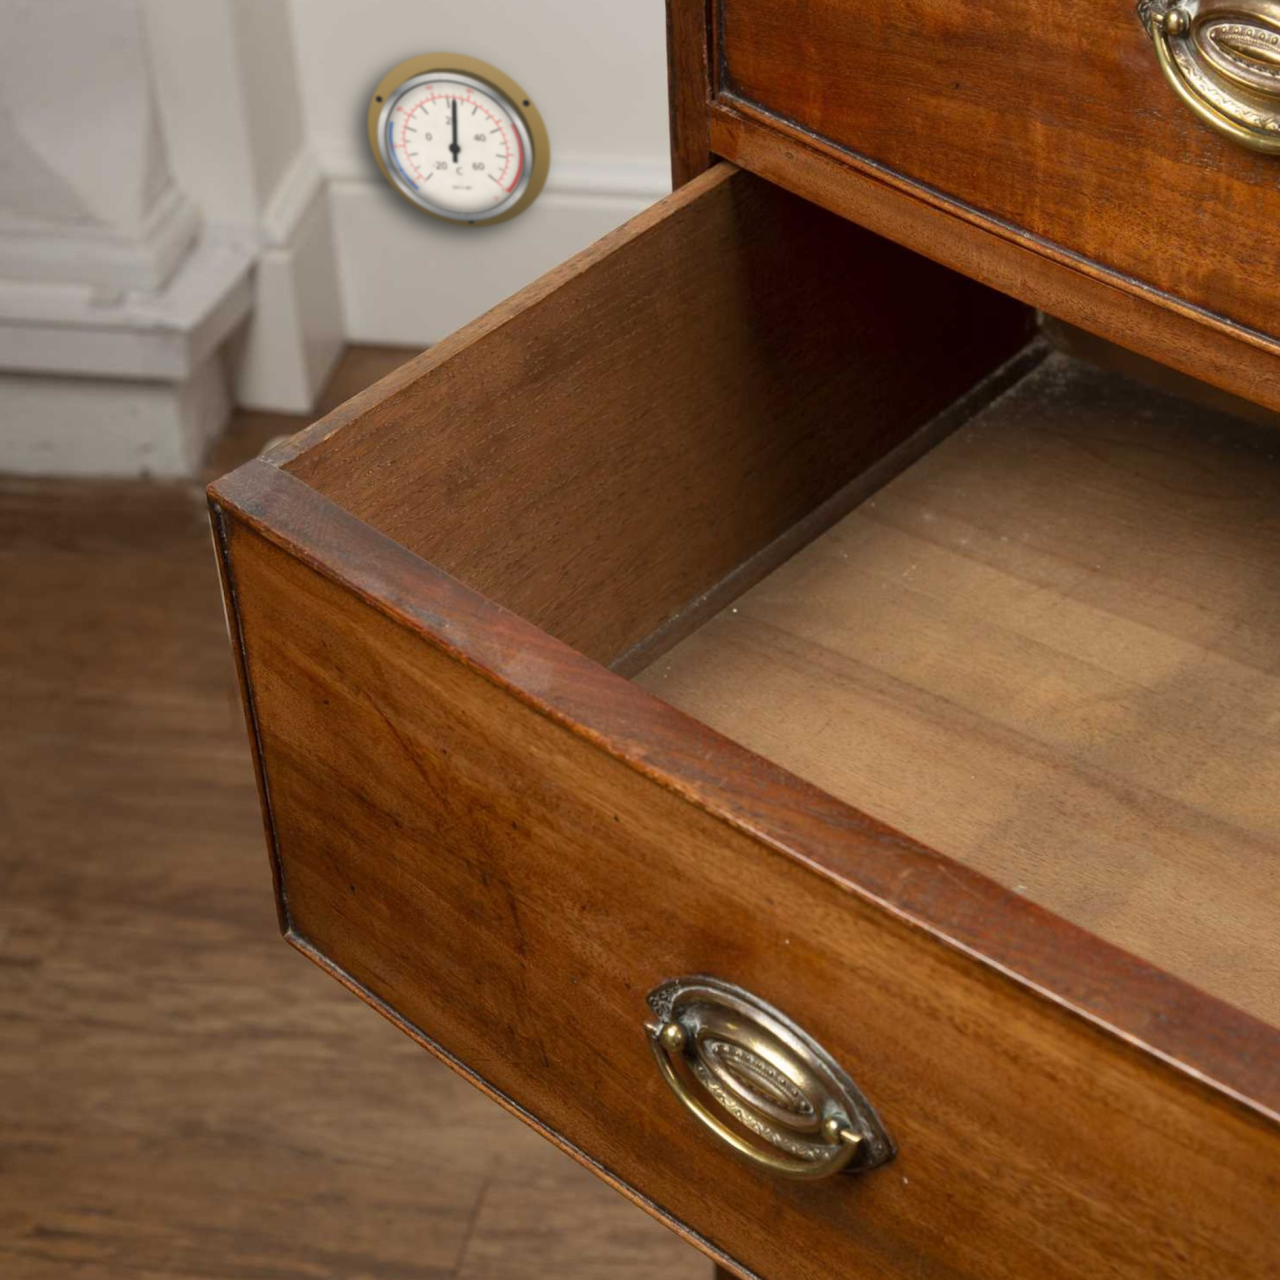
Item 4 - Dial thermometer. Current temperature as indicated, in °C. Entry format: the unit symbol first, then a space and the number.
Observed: °C 22.5
